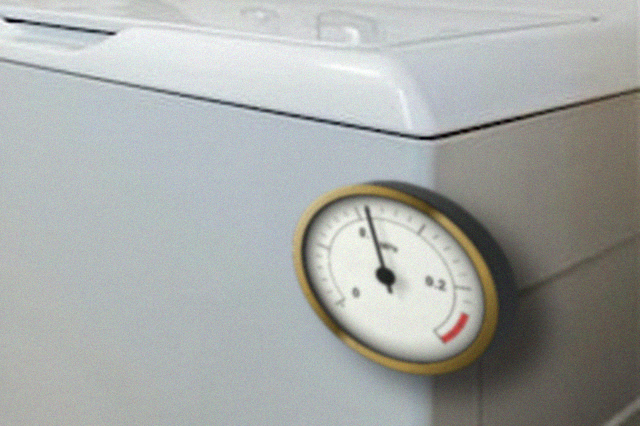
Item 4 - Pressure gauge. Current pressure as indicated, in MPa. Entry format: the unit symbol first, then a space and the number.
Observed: MPa 0.11
